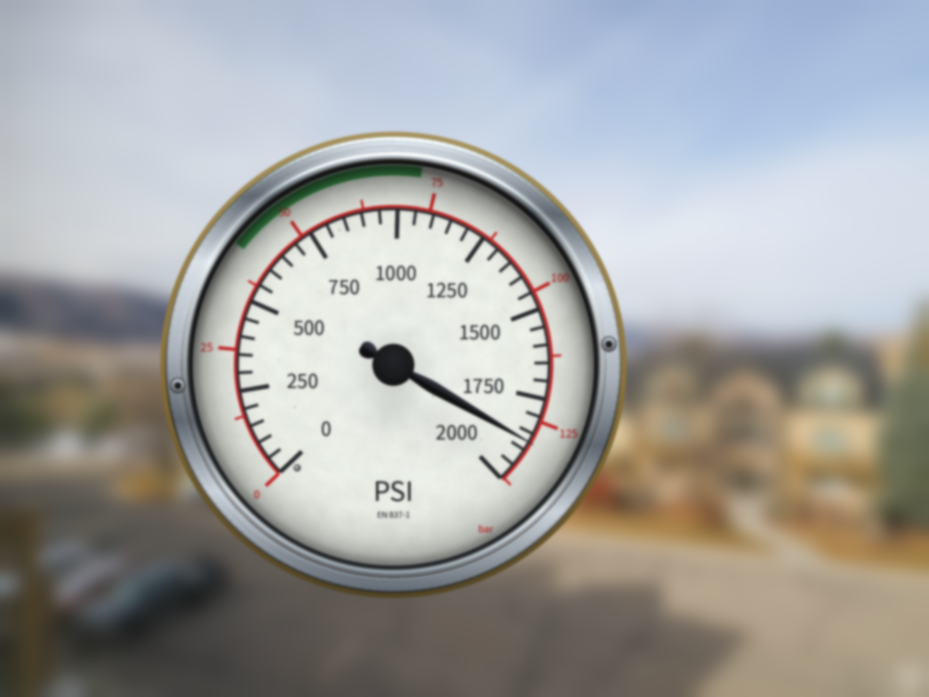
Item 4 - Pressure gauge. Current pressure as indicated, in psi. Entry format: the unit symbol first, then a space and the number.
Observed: psi 1875
